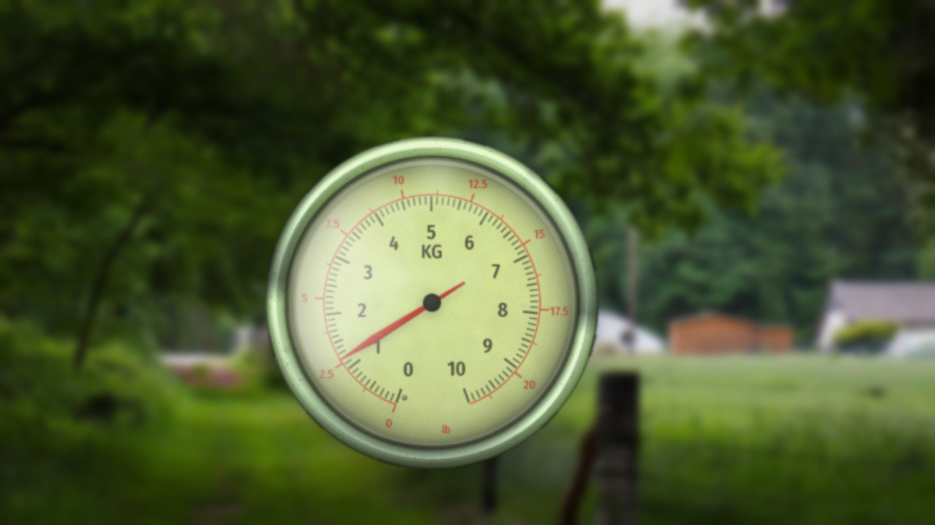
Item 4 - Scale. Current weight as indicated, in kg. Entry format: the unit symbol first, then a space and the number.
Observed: kg 1.2
